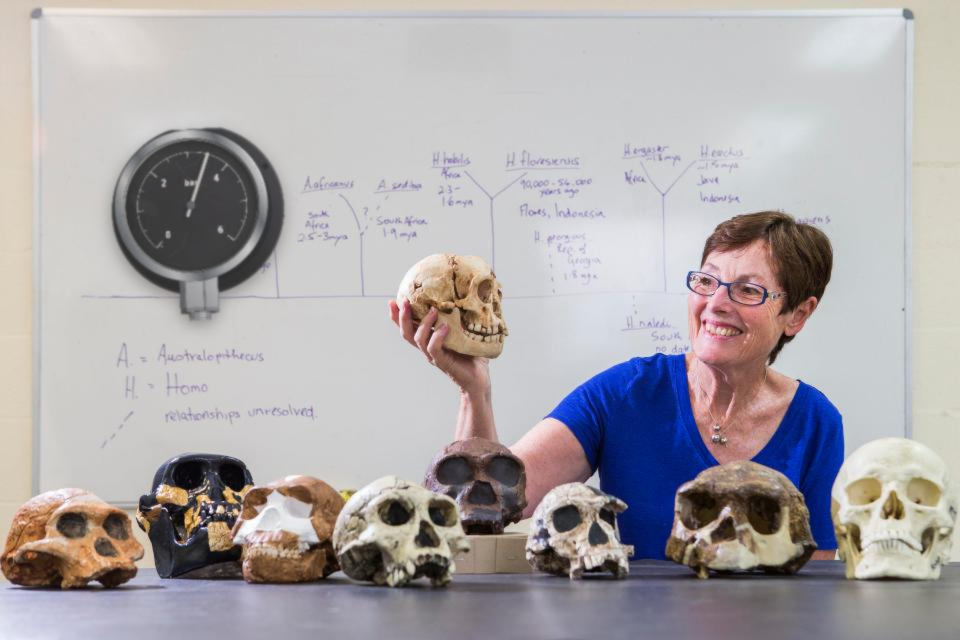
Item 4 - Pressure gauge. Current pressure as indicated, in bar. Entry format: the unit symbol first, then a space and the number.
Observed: bar 3.5
